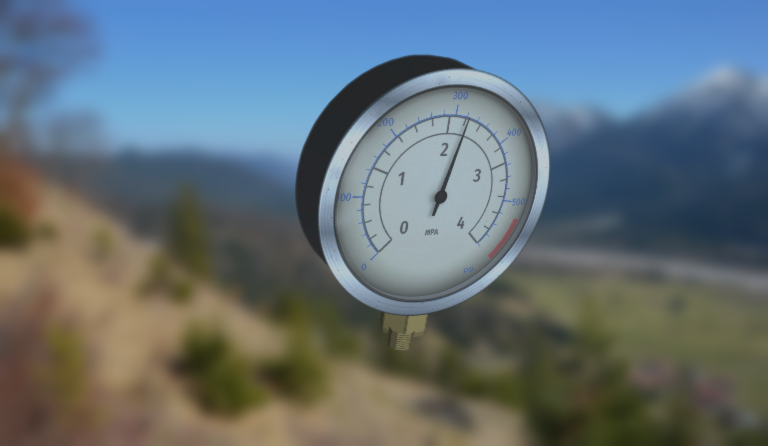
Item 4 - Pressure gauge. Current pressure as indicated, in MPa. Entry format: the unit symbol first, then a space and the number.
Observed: MPa 2.2
